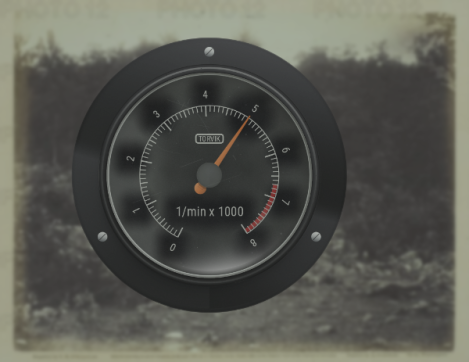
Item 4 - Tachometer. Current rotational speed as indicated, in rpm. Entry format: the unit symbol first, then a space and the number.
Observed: rpm 5000
